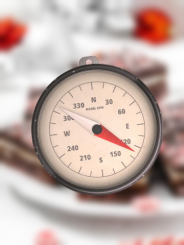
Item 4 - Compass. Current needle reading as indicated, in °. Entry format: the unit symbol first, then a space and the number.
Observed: ° 127.5
